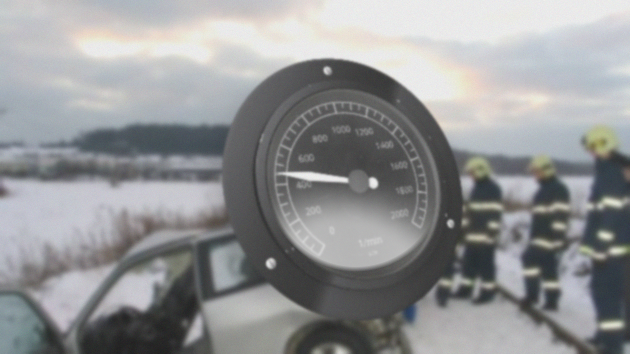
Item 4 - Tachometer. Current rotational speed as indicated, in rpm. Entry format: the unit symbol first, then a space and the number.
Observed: rpm 450
